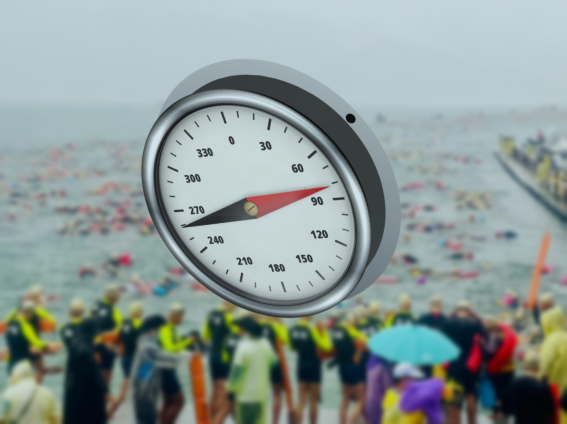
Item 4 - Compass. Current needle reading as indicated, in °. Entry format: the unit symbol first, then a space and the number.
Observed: ° 80
